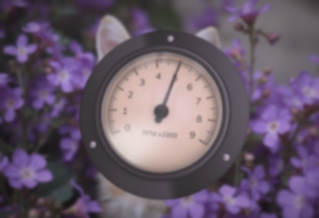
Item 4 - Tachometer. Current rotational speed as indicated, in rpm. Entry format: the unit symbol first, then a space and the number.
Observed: rpm 5000
